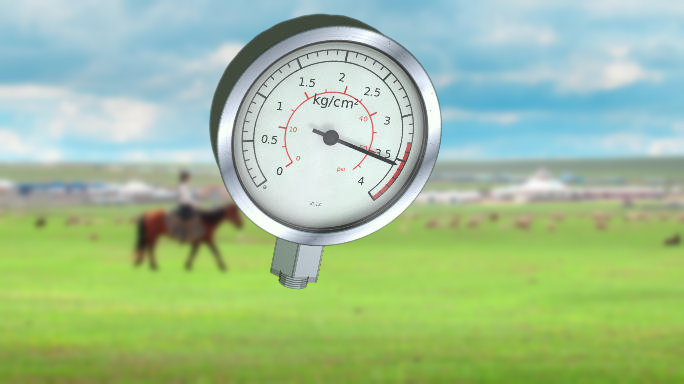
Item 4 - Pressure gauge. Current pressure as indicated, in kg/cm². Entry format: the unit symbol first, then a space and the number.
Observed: kg/cm² 3.55
